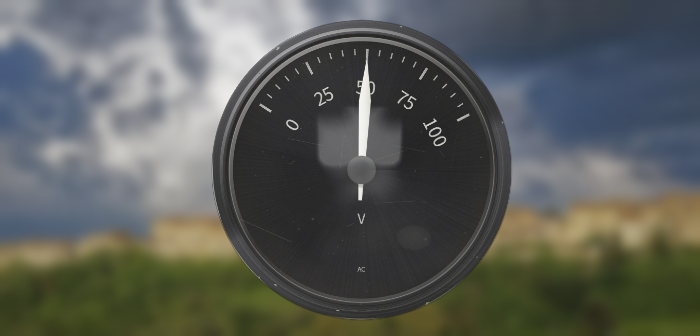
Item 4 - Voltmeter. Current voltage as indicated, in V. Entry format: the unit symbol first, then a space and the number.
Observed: V 50
